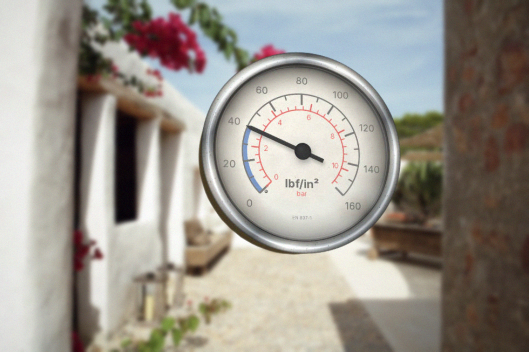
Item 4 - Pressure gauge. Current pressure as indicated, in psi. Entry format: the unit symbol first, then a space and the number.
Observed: psi 40
